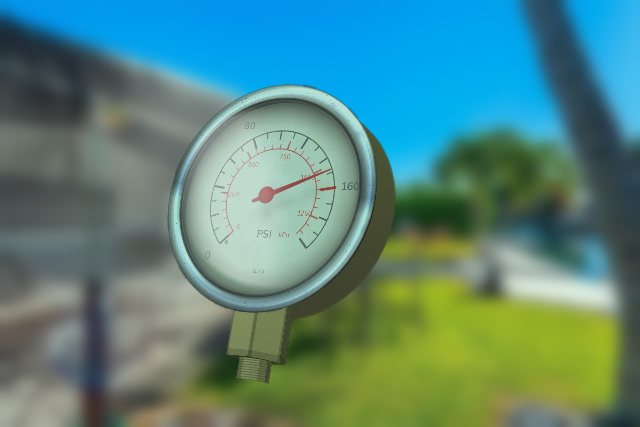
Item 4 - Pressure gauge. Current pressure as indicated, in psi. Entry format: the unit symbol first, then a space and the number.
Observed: psi 150
